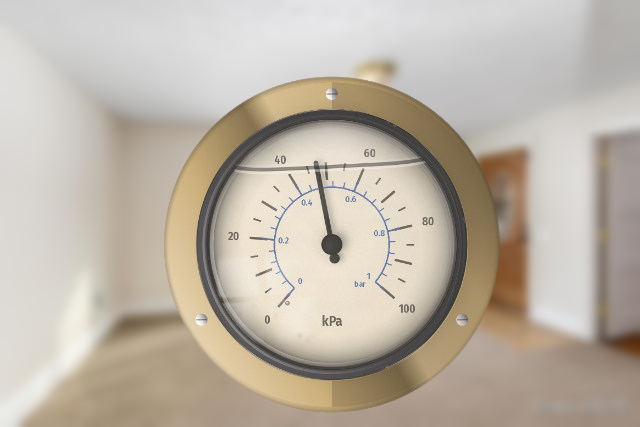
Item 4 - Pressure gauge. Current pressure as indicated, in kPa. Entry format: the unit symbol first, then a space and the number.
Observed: kPa 47.5
